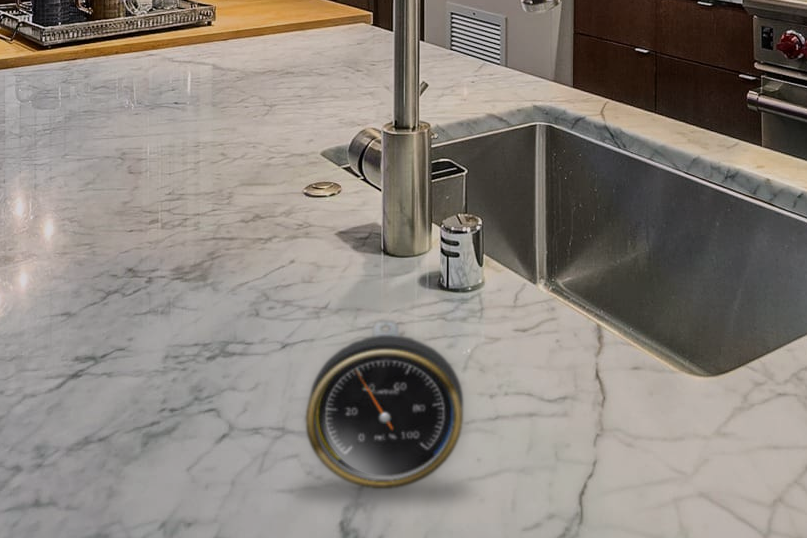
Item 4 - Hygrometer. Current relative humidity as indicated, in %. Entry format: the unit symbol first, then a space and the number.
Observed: % 40
